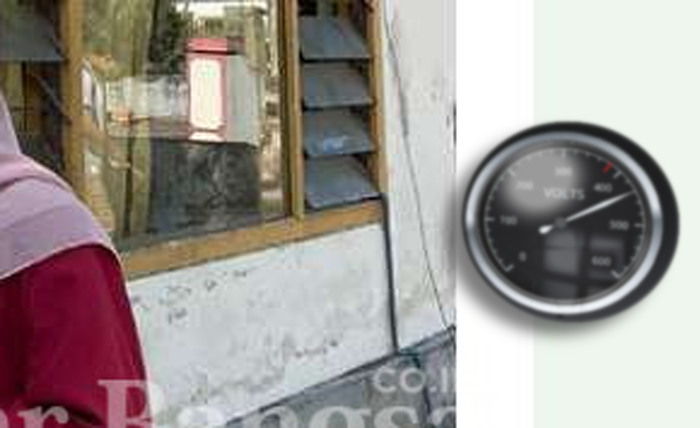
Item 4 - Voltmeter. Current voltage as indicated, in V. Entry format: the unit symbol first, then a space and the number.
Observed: V 440
